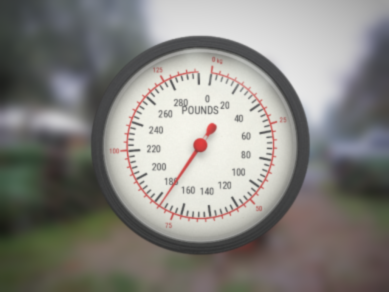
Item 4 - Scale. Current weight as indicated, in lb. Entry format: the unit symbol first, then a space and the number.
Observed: lb 176
